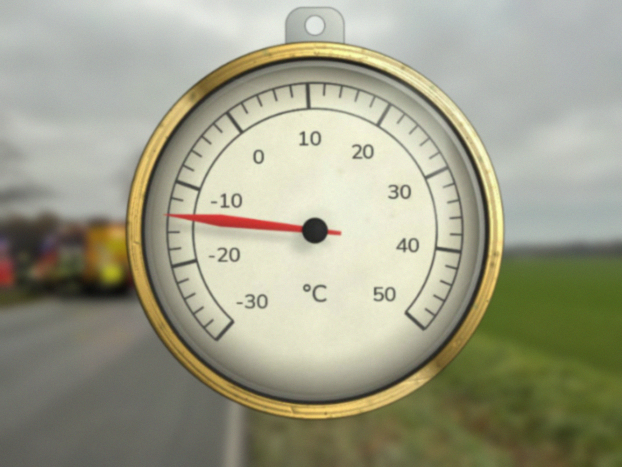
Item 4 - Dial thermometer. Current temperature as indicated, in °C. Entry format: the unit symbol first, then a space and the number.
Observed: °C -14
